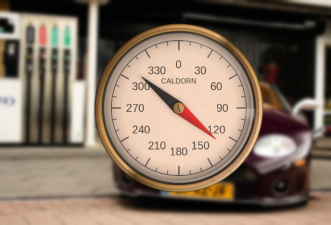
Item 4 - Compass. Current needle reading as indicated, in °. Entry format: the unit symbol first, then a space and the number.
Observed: ° 130
